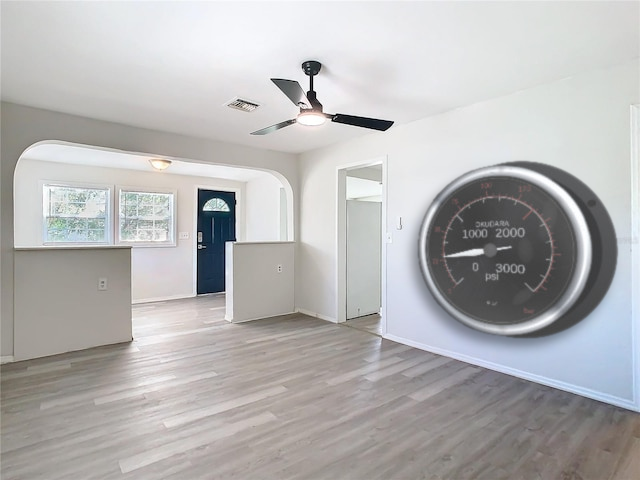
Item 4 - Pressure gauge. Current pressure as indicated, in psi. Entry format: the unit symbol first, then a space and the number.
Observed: psi 400
